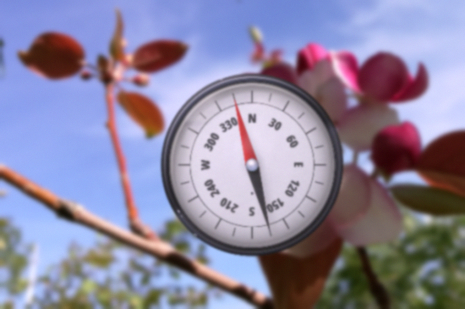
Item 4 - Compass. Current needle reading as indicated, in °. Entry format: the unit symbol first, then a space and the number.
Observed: ° 345
